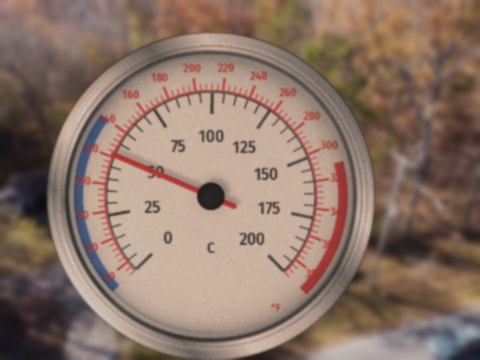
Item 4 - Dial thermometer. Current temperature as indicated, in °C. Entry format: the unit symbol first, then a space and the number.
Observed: °C 50
